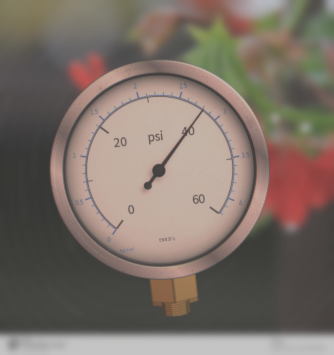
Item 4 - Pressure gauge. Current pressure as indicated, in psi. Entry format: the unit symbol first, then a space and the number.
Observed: psi 40
